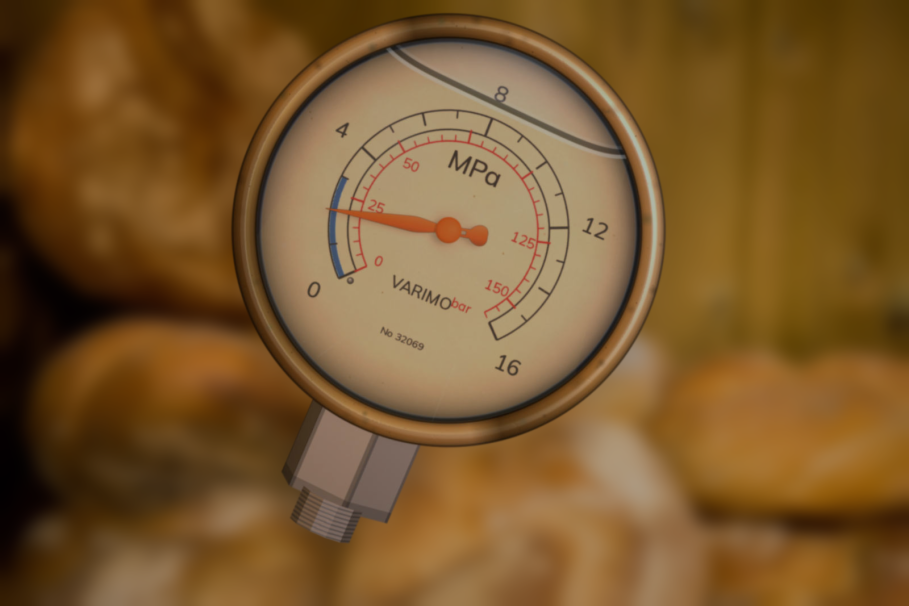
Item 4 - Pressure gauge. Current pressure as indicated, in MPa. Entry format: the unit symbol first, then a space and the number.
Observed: MPa 2
